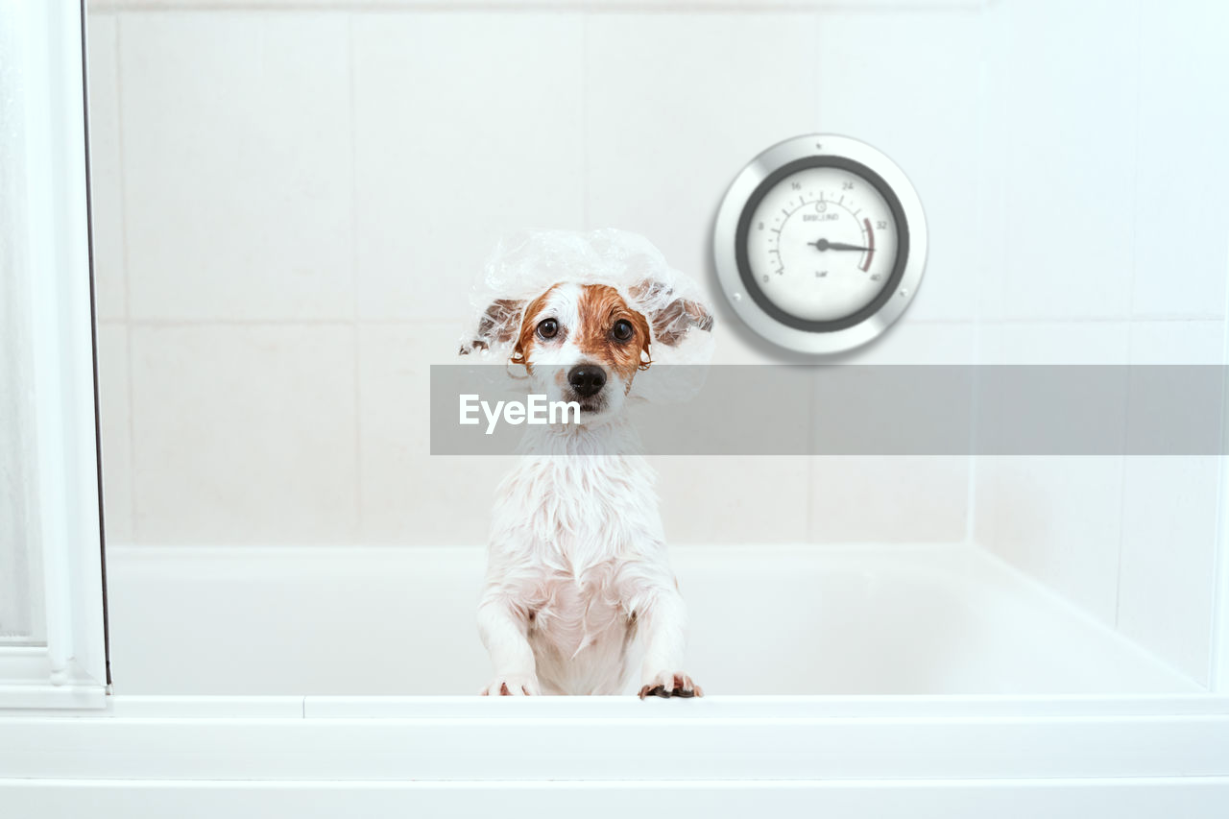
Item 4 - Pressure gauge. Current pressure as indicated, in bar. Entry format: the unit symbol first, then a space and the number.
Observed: bar 36
